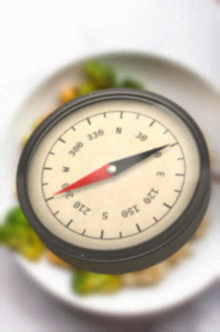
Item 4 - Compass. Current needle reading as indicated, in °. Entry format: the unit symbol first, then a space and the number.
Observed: ° 240
